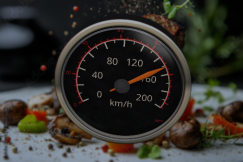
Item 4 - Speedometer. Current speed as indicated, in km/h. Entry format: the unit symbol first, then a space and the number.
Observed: km/h 150
